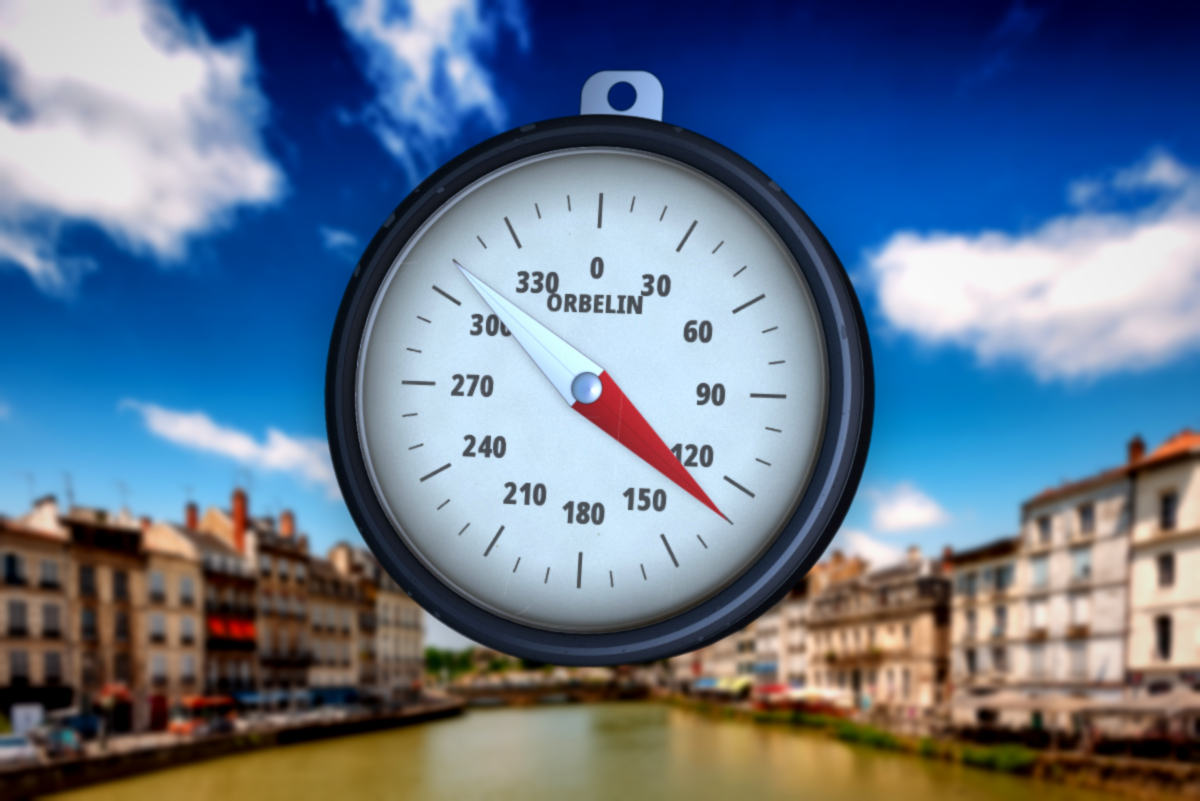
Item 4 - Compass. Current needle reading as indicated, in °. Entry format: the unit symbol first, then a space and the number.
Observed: ° 130
